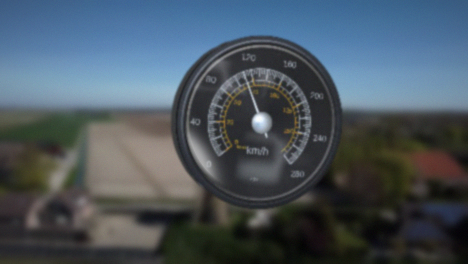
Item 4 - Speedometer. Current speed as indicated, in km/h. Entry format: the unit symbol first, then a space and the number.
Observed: km/h 110
